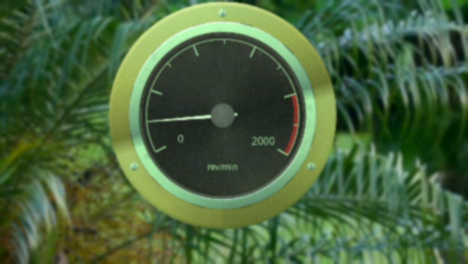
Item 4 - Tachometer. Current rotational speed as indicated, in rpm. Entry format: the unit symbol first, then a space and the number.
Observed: rpm 200
